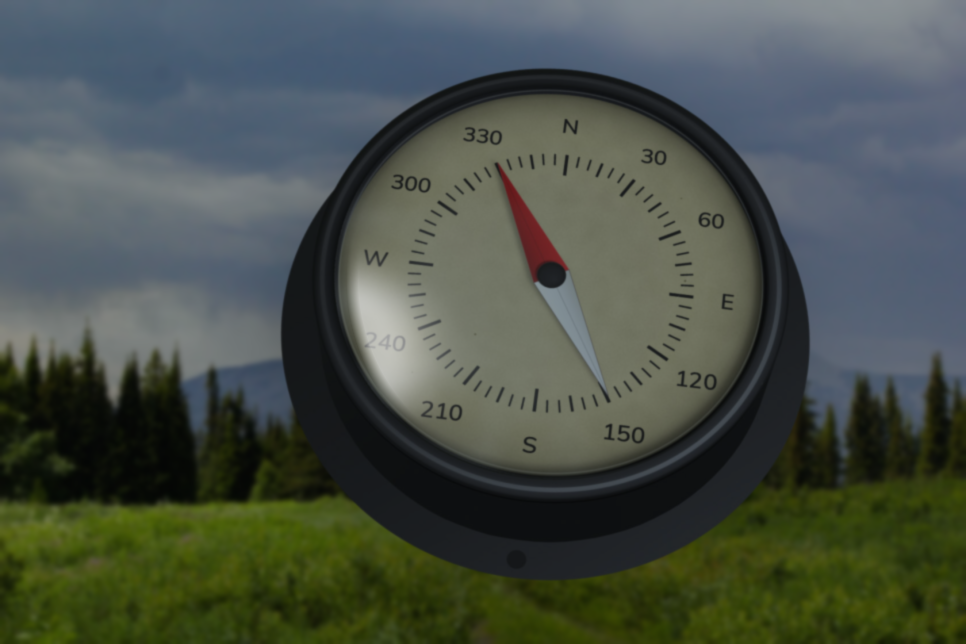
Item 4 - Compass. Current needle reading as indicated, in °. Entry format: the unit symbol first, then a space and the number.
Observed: ° 330
